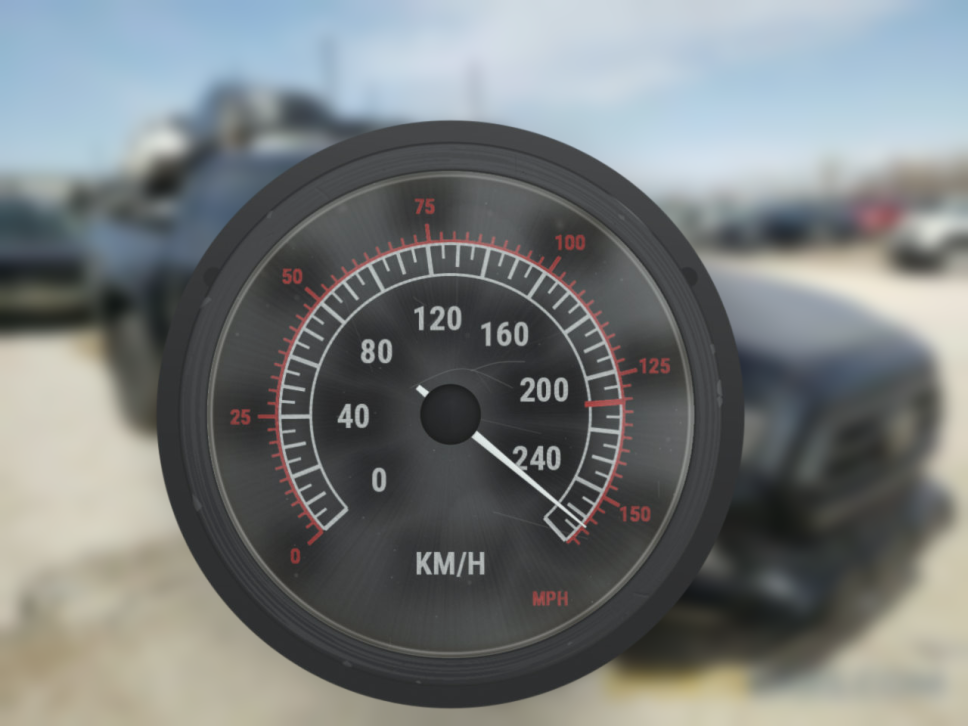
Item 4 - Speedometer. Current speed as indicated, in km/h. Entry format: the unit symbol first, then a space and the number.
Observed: km/h 252.5
